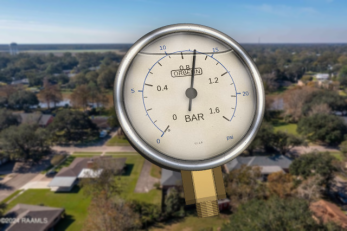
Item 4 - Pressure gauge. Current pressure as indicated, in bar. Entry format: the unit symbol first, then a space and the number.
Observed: bar 0.9
